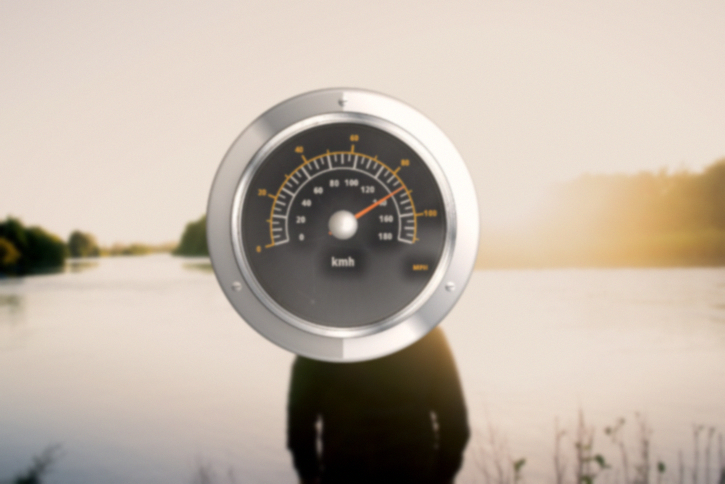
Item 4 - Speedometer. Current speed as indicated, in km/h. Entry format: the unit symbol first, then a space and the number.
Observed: km/h 140
